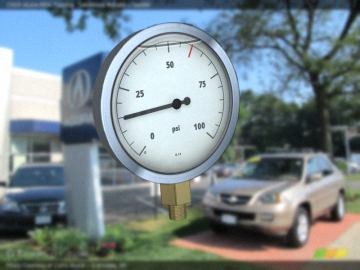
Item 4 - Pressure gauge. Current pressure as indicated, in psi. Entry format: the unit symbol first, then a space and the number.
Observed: psi 15
